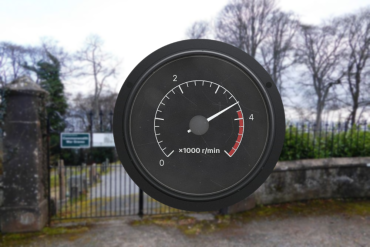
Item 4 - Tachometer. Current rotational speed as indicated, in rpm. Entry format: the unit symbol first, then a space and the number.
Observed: rpm 3600
